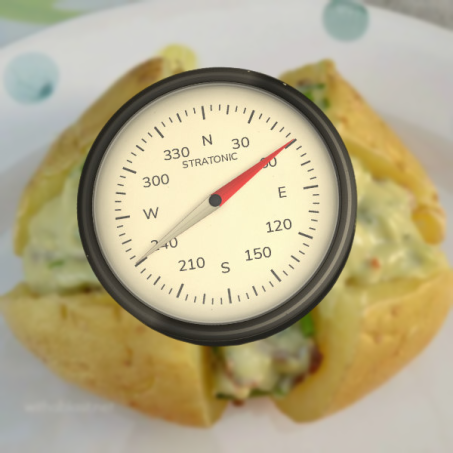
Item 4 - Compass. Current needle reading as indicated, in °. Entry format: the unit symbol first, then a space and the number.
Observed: ° 60
